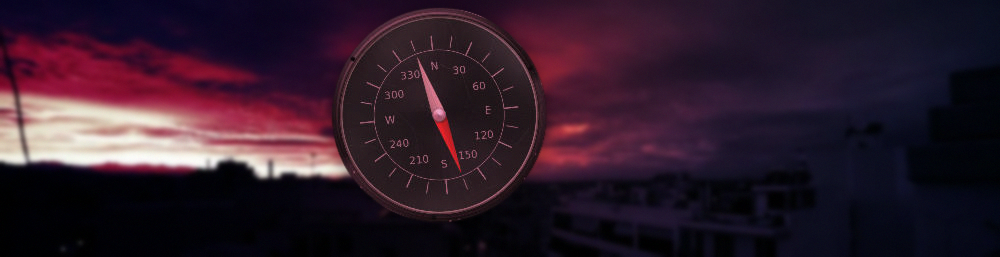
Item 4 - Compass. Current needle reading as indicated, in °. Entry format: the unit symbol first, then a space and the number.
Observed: ° 165
